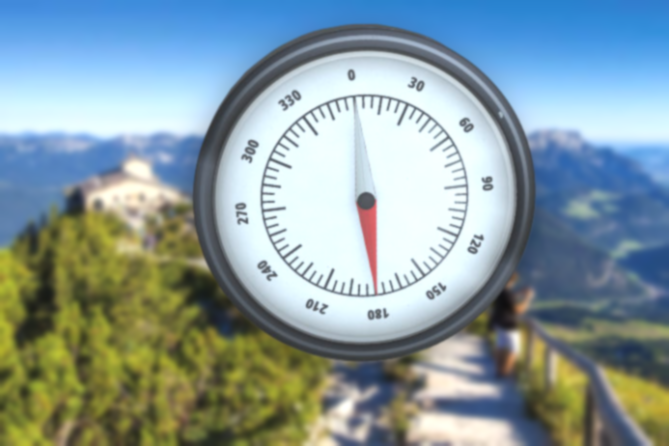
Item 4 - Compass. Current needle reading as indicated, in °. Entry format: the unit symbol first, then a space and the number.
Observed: ° 180
